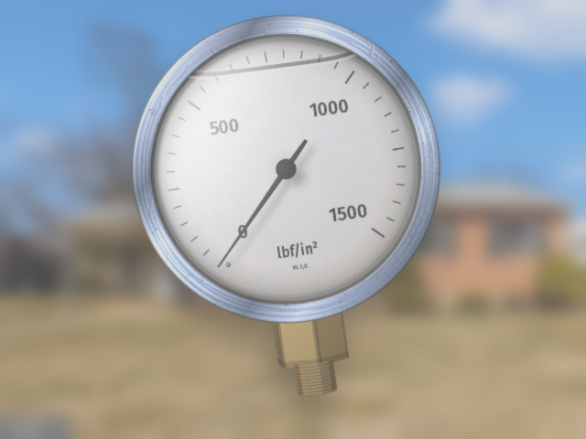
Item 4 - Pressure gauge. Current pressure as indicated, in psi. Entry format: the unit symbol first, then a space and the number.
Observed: psi 0
